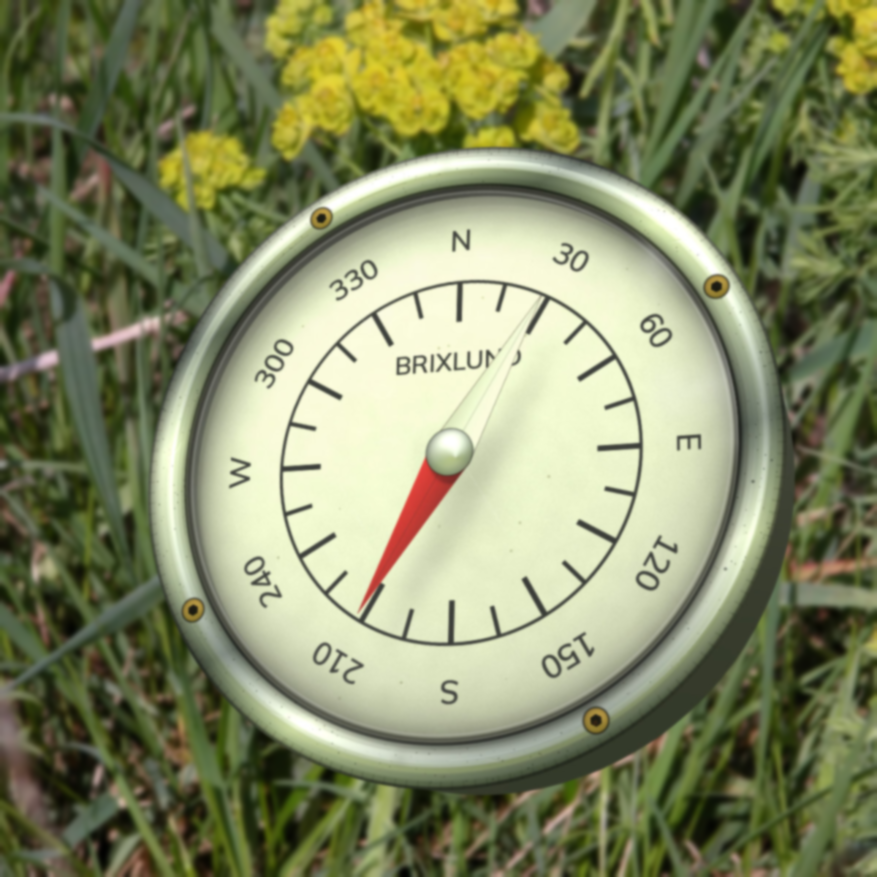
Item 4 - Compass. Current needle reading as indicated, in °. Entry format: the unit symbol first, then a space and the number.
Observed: ° 210
